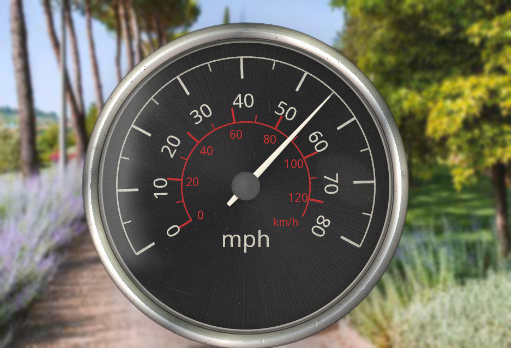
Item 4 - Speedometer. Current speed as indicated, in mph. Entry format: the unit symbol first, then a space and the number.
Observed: mph 55
